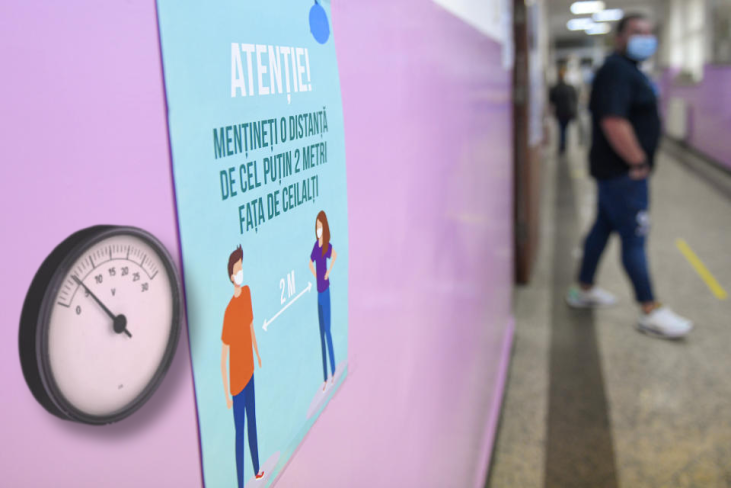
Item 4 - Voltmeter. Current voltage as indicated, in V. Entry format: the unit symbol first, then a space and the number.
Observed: V 5
